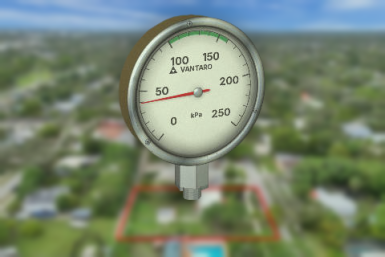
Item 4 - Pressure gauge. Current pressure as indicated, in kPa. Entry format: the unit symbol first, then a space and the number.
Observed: kPa 40
